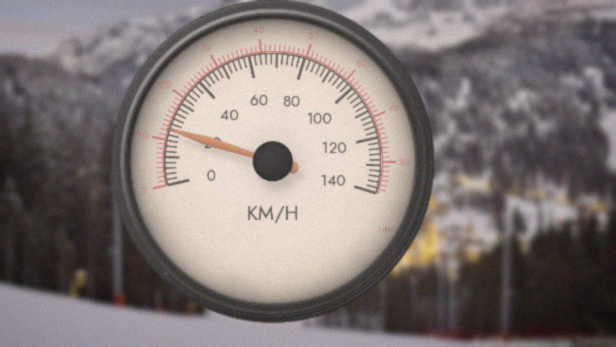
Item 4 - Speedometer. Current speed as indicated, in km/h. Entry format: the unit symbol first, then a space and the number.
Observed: km/h 20
